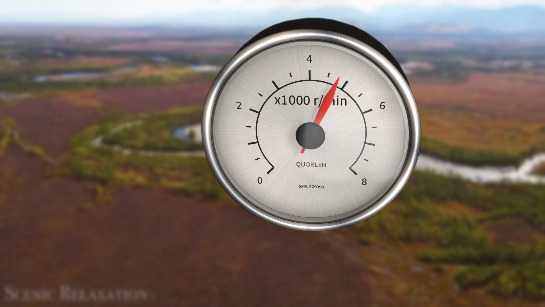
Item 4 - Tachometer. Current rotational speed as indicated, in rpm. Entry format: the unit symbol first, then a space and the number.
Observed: rpm 4750
